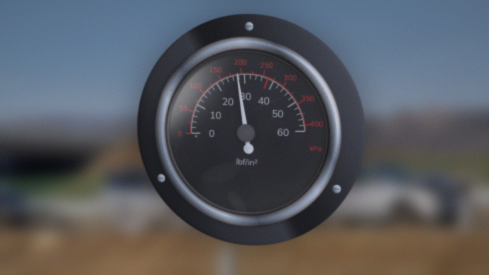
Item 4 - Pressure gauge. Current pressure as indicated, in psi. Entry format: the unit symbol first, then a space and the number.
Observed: psi 28
